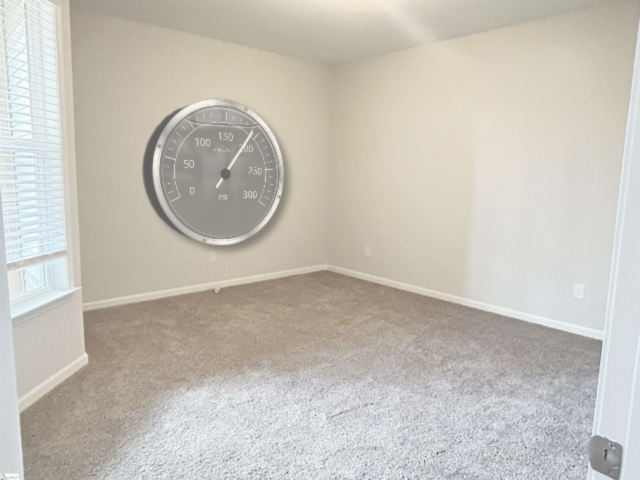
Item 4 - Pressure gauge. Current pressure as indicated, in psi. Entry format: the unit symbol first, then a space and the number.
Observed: psi 190
